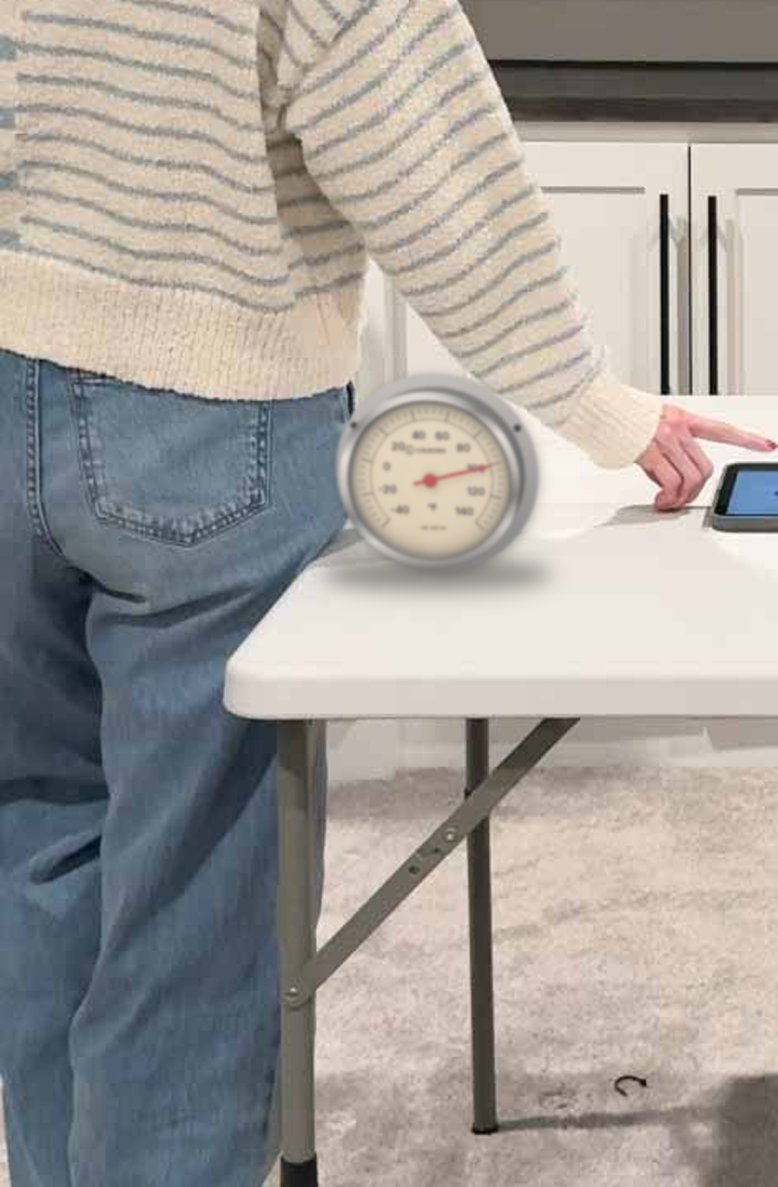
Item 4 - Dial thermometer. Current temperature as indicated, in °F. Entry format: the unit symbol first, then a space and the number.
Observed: °F 100
